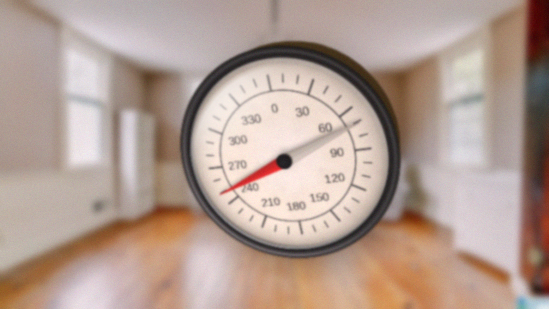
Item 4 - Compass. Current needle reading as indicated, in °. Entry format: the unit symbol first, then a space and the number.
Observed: ° 250
